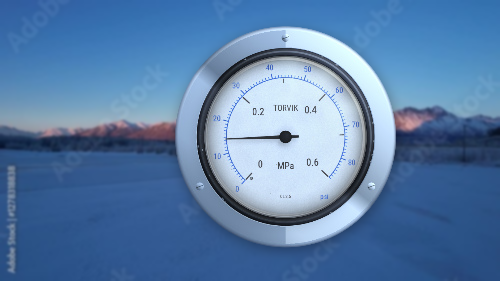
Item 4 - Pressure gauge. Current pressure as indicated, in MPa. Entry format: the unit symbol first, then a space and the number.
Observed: MPa 0.1
